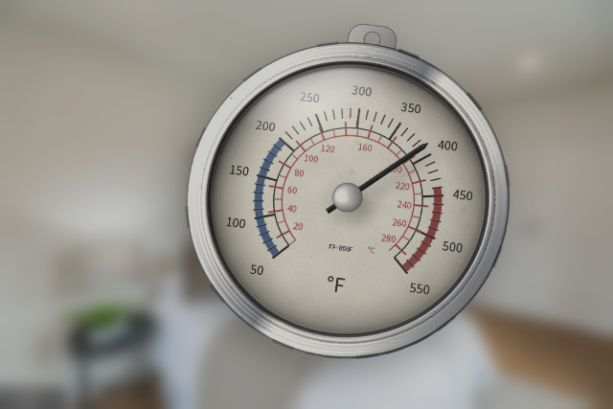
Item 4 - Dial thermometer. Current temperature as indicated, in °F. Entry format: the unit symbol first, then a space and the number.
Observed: °F 390
